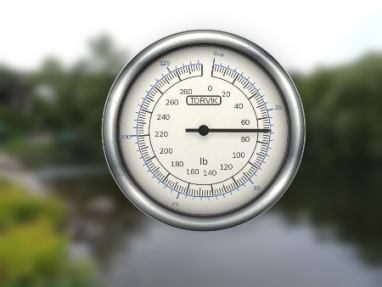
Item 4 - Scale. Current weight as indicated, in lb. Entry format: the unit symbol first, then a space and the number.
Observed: lb 70
